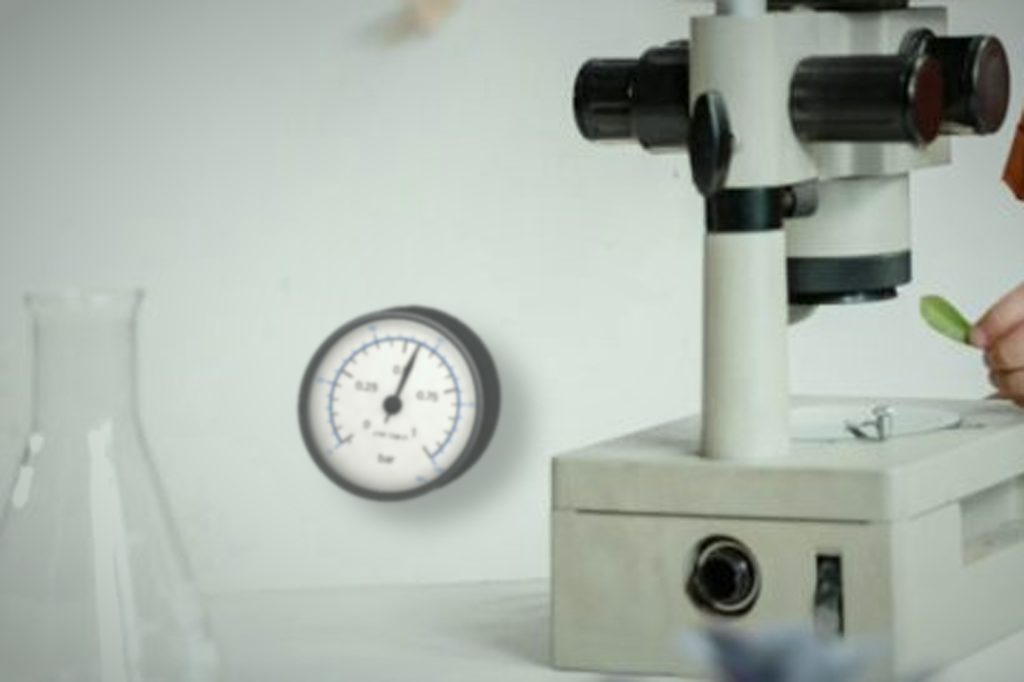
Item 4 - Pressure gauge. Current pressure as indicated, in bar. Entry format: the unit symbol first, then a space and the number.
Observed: bar 0.55
